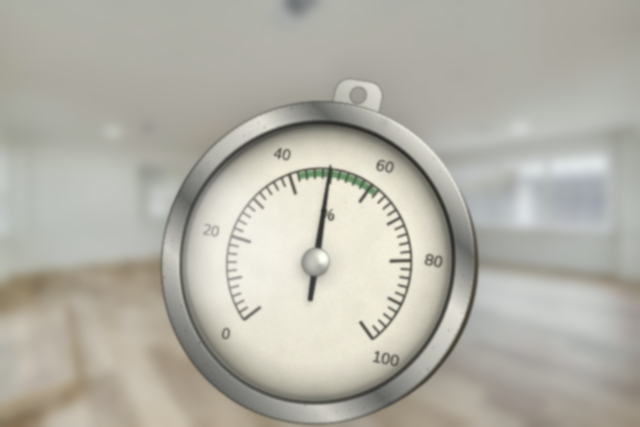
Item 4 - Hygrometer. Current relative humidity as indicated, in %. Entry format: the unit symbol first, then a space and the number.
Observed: % 50
